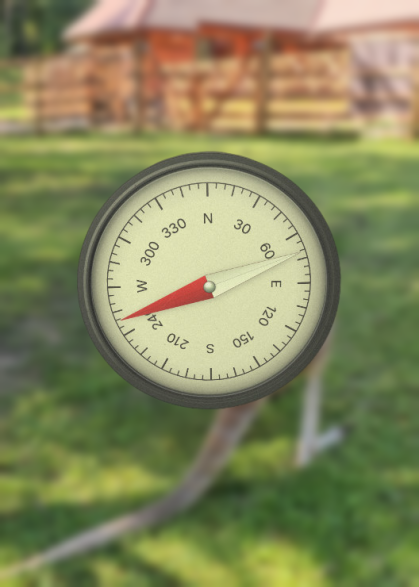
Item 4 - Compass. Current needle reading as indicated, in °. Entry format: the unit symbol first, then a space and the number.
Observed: ° 250
